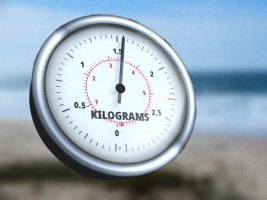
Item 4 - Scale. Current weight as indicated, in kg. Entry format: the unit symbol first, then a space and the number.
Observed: kg 1.55
